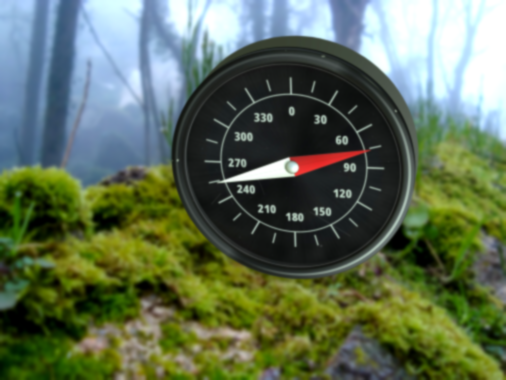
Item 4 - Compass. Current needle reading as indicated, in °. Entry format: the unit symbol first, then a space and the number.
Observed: ° 75
